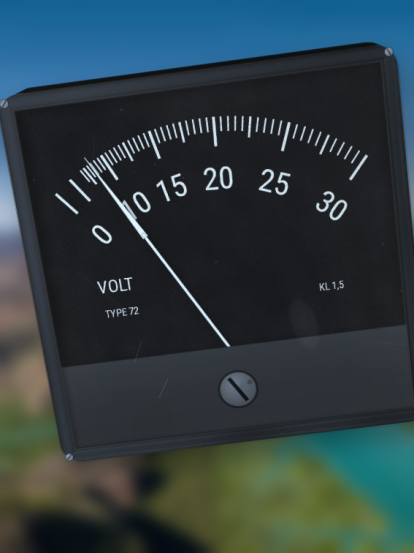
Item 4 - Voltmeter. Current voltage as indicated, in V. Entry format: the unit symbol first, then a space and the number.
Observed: V 8.5
